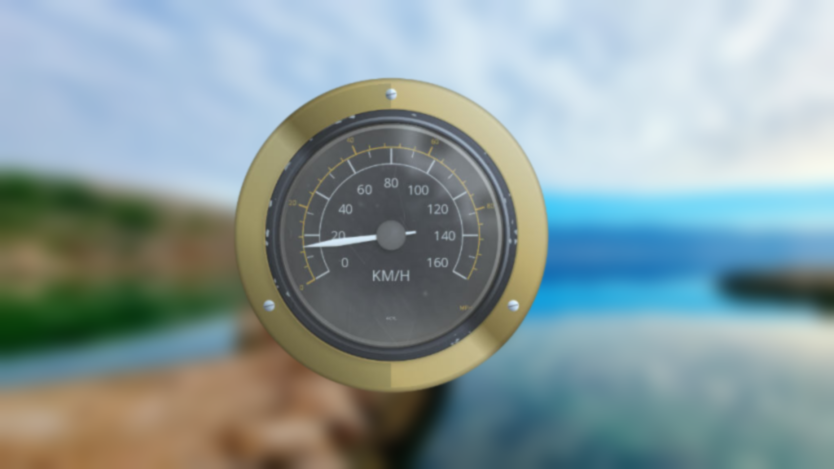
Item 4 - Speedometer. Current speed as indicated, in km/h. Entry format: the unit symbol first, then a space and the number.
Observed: km/h 15
